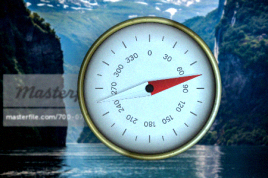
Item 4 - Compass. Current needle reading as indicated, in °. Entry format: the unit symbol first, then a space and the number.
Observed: ° 75
